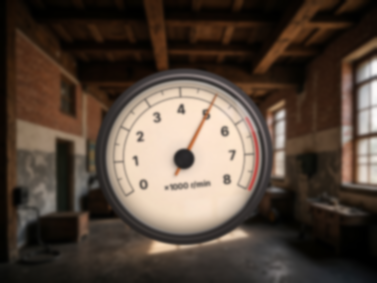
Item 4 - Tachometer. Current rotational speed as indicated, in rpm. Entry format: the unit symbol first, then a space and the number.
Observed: rpm 5000
